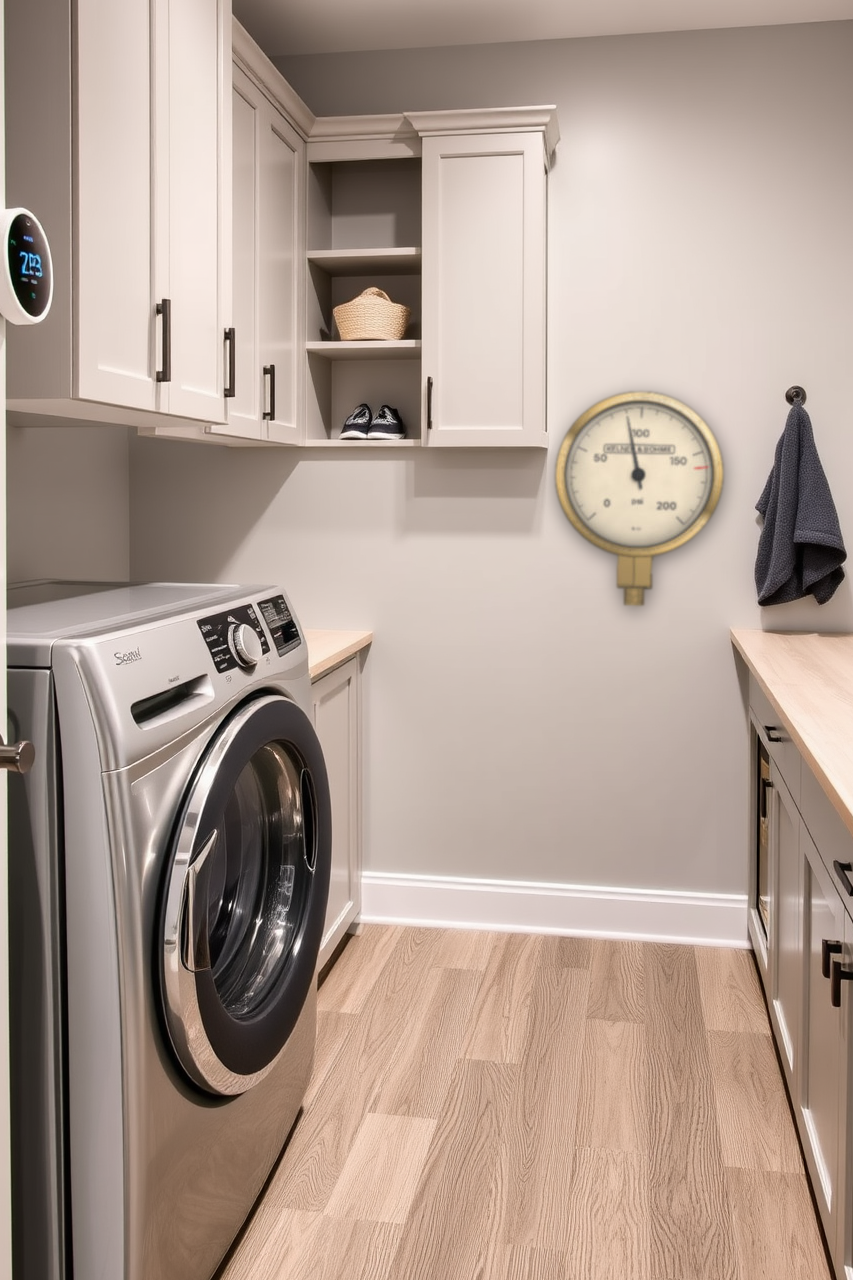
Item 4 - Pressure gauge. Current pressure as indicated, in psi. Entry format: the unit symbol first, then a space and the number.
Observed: psi 90
